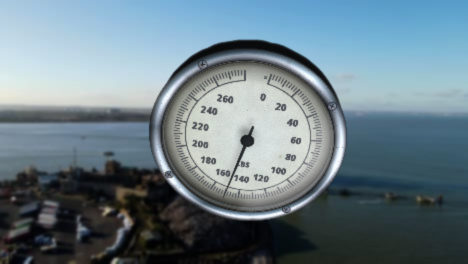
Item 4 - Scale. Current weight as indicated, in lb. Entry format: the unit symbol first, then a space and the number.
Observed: lb 150
